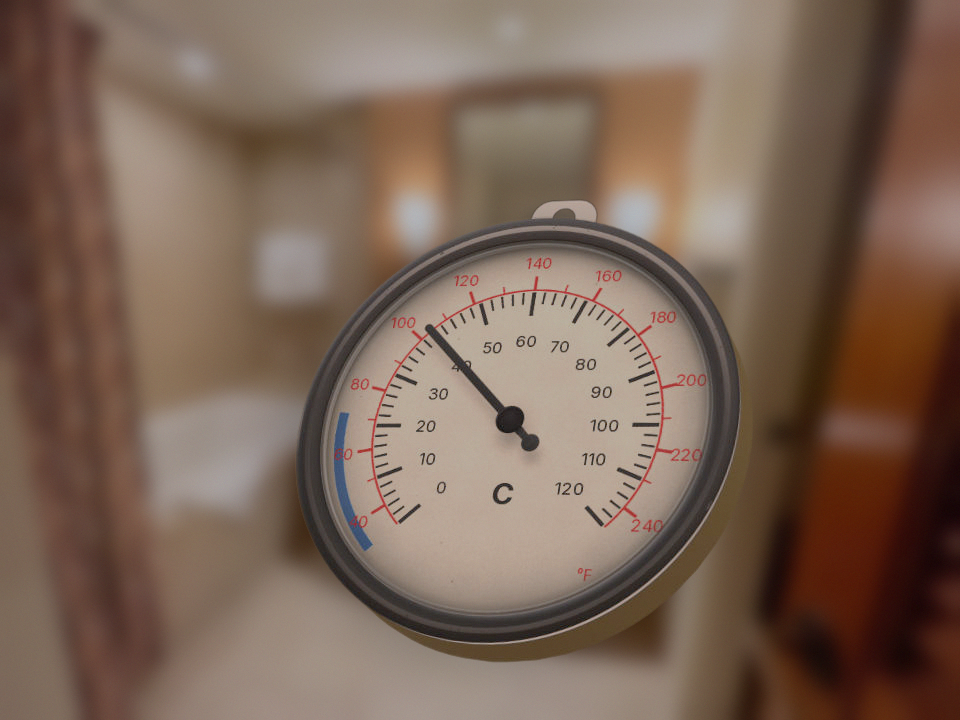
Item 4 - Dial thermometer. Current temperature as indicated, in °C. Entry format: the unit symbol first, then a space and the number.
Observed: °C 40
